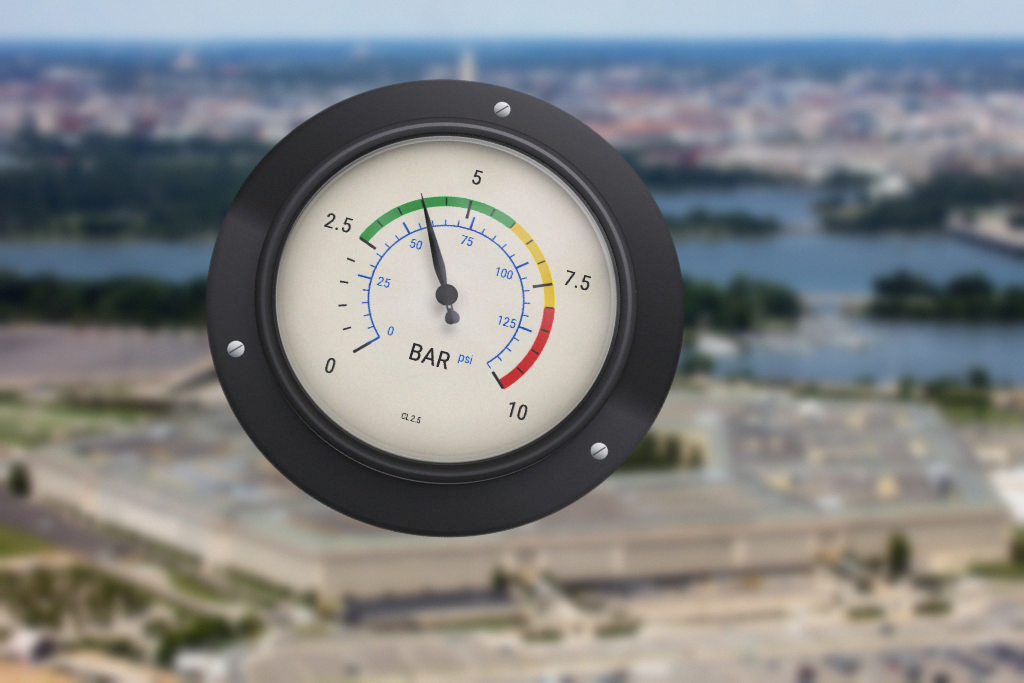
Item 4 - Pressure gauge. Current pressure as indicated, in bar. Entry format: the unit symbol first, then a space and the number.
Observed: bar 4
